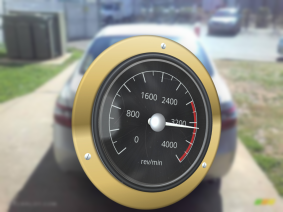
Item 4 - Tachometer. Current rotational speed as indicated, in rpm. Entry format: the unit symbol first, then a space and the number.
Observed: rpm 3300
